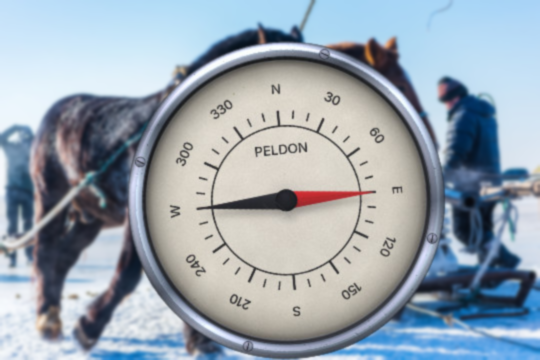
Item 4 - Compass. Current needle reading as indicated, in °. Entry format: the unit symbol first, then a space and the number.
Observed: ° 90
